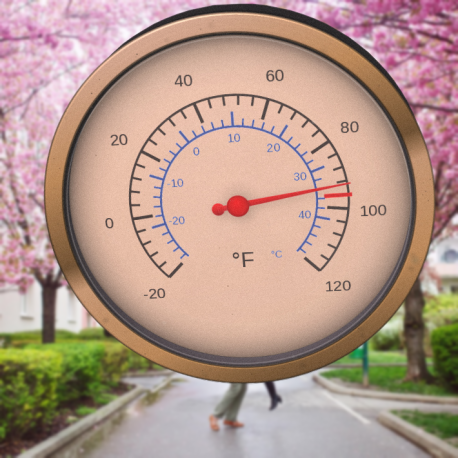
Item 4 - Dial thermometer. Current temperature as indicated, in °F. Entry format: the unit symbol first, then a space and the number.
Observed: °F 92
